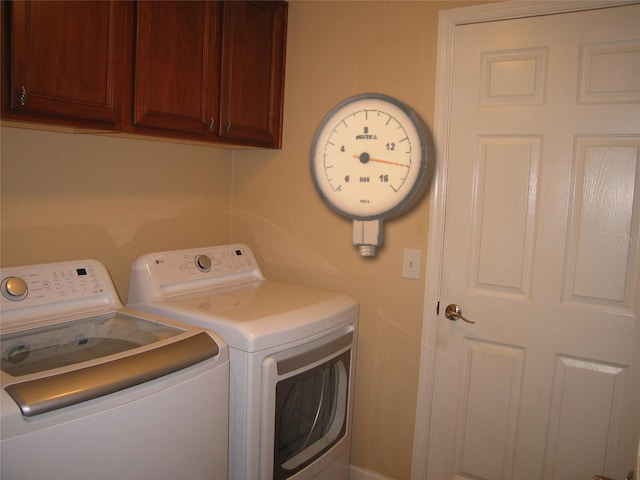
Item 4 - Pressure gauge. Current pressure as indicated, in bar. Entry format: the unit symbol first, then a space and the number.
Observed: bar 14
